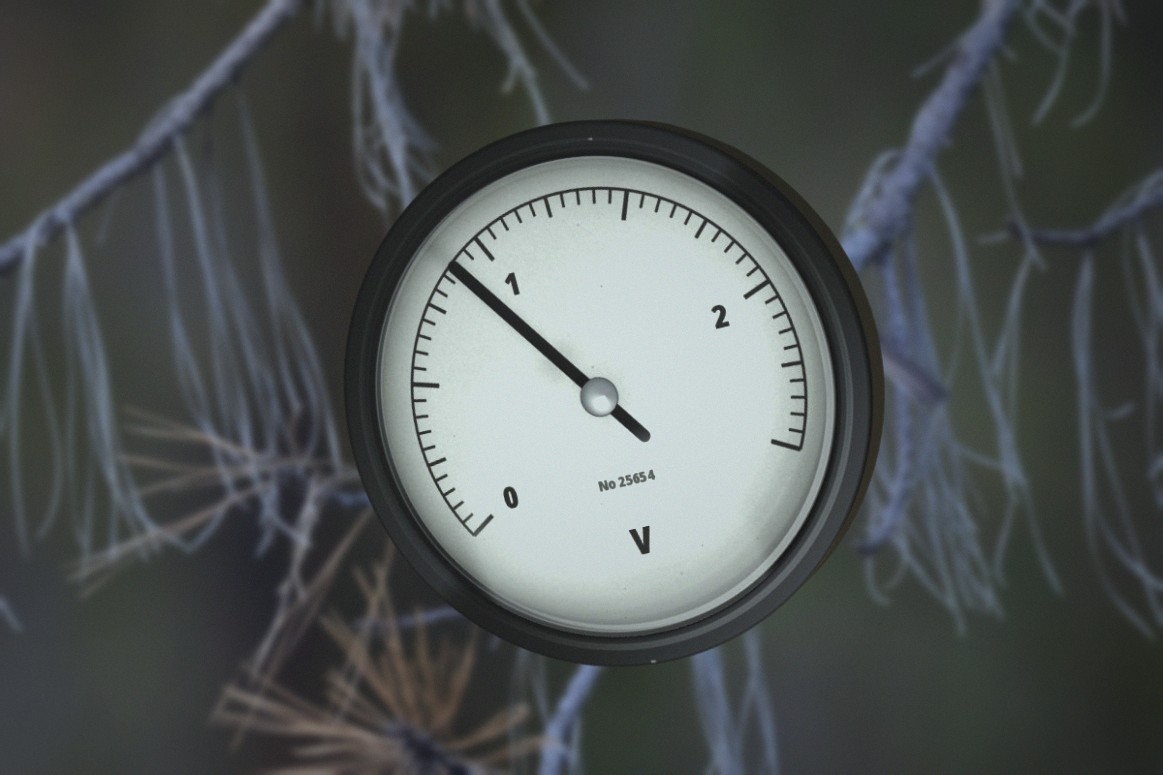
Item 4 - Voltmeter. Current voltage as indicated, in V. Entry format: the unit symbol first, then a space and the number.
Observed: V 0.9
